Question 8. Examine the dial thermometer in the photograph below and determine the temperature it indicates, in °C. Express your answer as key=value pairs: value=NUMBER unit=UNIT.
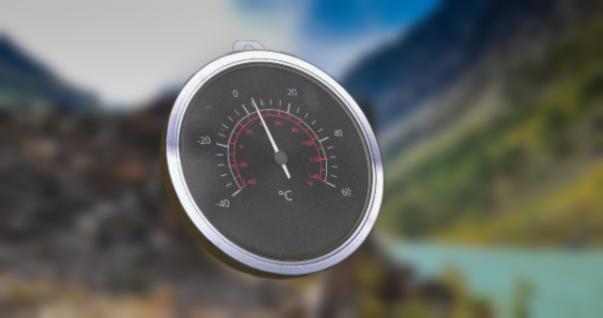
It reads value=4 unit=°C
